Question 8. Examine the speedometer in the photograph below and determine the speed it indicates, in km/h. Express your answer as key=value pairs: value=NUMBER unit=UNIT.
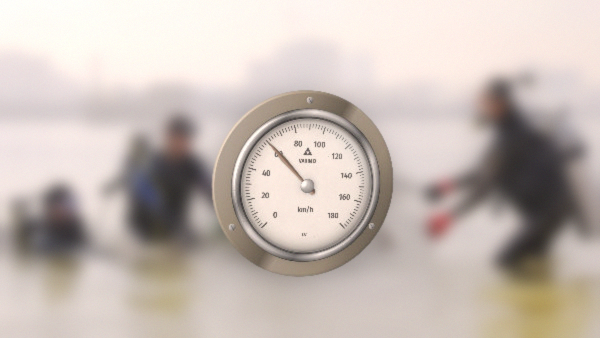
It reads value=60 unit=km/h
